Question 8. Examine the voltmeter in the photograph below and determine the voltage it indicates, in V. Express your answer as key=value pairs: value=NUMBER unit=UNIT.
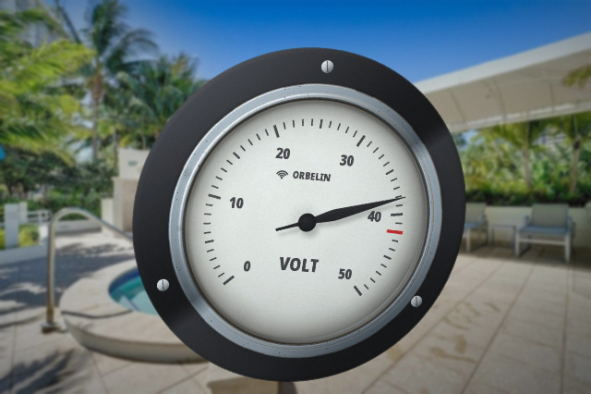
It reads value=38 unit=V
